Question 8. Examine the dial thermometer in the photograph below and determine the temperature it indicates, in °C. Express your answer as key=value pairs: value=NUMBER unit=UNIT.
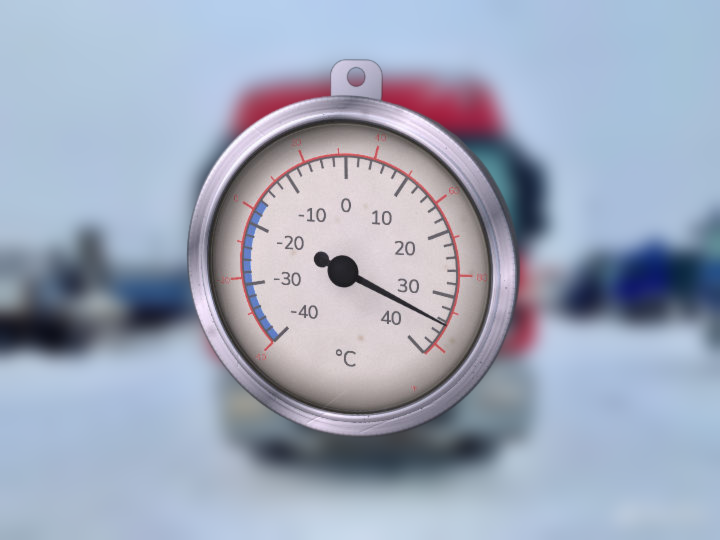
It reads value=34 unit=°C
